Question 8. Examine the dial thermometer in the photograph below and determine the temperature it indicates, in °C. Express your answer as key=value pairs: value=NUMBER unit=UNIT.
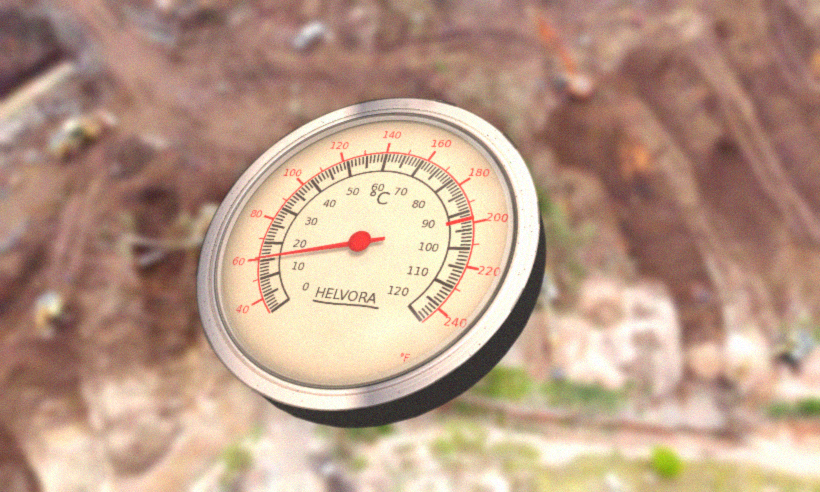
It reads value=15 unit=°C
